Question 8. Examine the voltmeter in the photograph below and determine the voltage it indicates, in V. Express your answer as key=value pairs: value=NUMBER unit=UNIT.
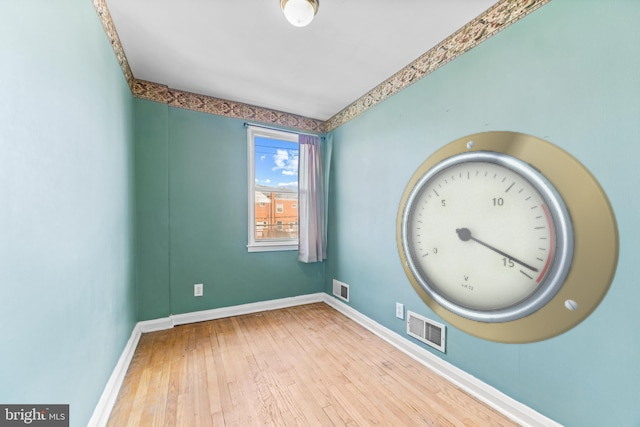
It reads value=14.5 unit=V
